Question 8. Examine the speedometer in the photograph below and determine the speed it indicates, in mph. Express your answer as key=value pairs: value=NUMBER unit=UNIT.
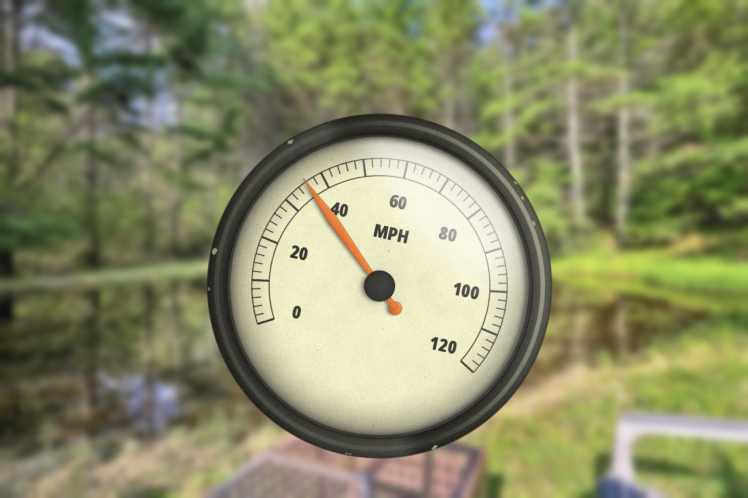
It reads value=36 unit=mph
